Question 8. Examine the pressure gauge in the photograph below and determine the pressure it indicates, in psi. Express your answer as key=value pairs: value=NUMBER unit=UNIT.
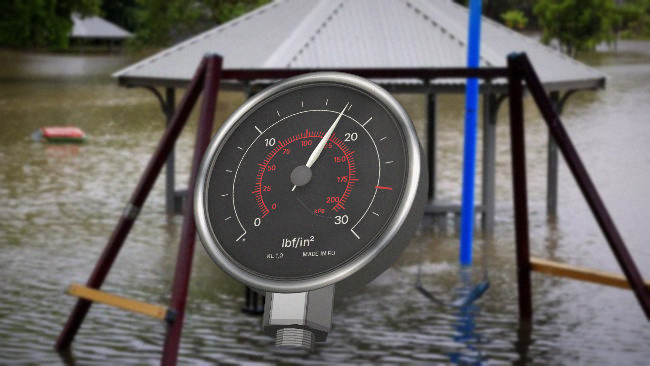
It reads value=18 unit=psi
